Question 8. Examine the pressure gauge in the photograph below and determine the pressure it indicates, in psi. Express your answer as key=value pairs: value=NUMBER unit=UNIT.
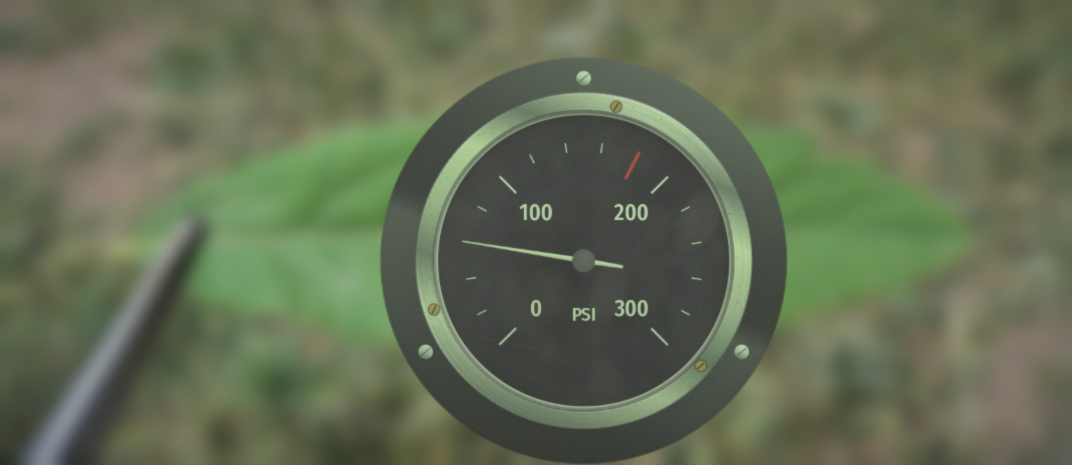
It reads value=60 unit=psi
